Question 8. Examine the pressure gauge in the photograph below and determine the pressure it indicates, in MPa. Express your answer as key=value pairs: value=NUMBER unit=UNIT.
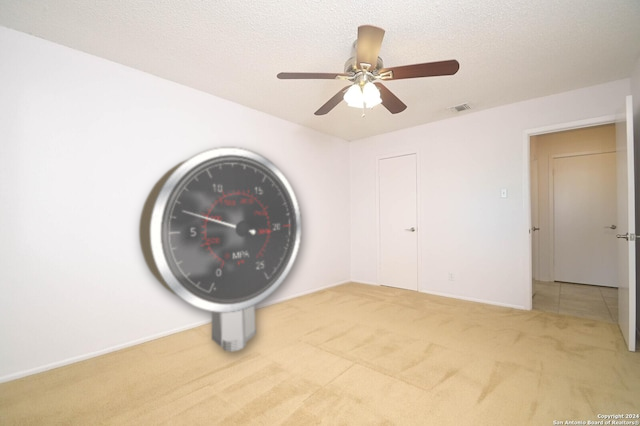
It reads value=6.5 unit=MPa
